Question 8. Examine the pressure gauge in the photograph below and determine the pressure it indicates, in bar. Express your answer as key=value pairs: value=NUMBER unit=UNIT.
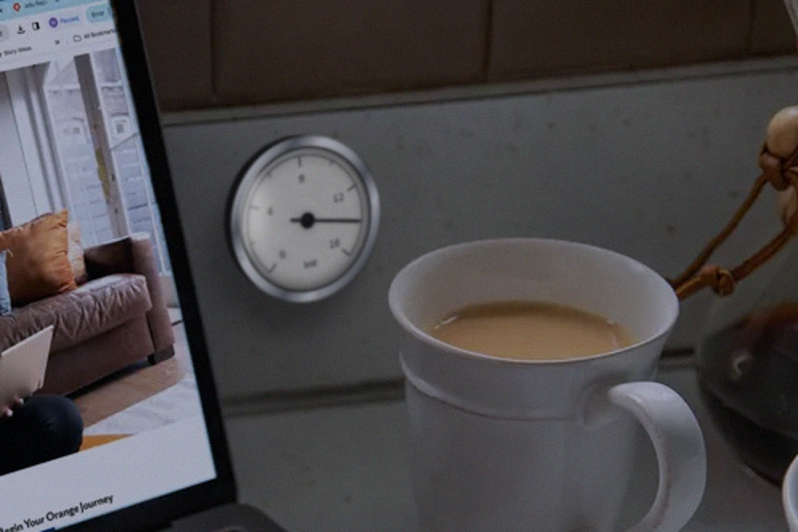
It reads value=14 unit=bar
